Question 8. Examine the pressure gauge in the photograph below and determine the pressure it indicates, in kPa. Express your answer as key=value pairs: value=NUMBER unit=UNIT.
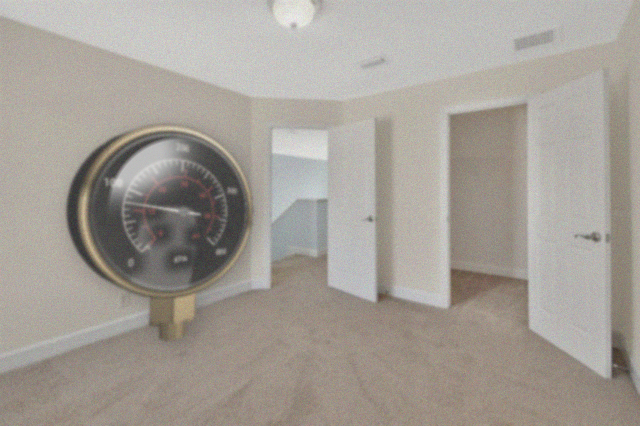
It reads value=80 unit=kPa
